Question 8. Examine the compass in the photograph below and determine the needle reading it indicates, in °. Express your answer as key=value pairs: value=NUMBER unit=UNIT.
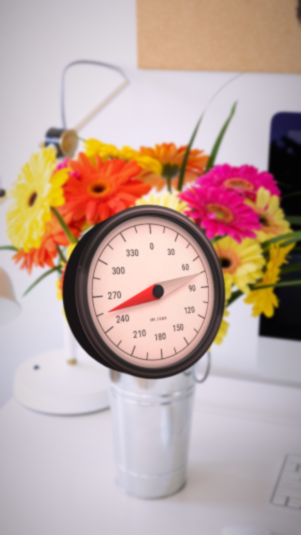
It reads value=255 unit=°
